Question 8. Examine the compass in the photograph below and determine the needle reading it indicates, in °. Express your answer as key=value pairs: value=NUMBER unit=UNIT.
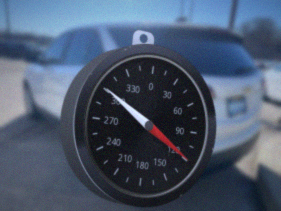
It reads value=120 unit=°
